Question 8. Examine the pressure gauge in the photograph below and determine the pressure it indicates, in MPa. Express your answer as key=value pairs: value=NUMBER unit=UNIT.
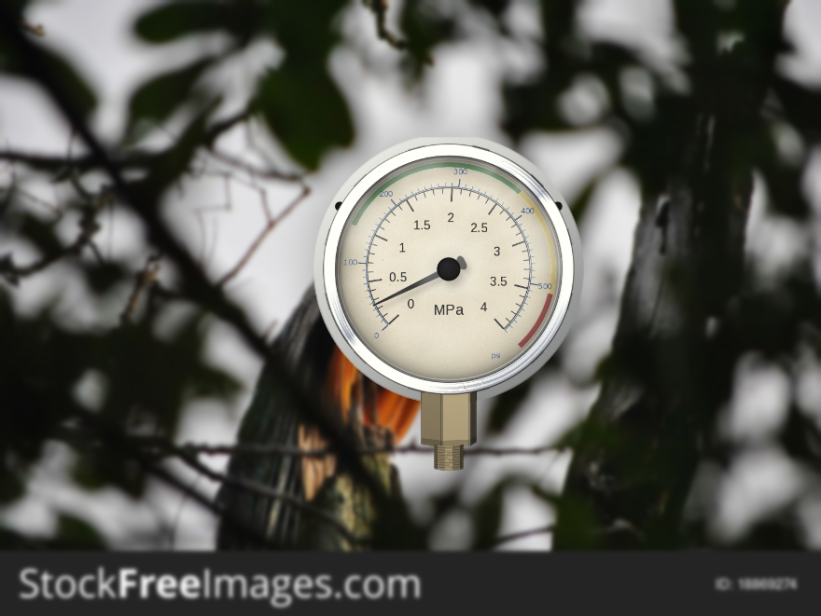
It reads value=0.25 unit=MPa
